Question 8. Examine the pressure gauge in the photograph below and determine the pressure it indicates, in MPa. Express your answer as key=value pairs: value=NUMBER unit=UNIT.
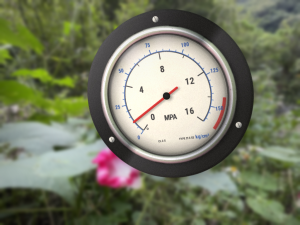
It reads value=1 unit=MPa
